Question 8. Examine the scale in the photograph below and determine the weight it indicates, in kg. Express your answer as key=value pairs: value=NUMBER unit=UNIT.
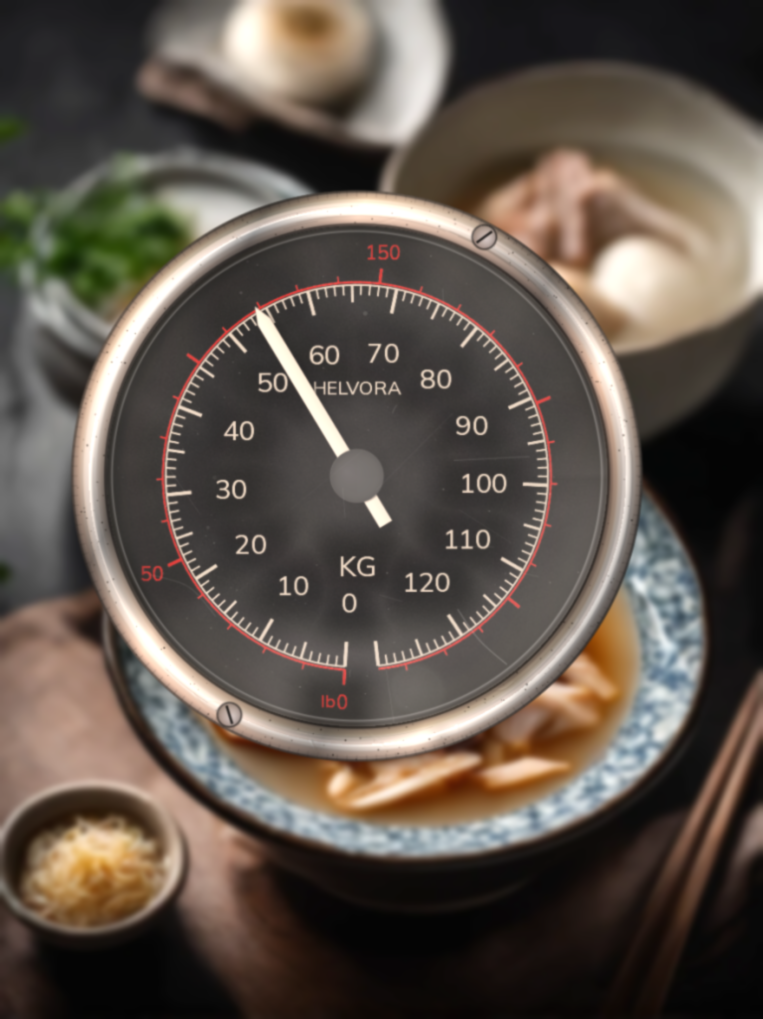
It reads value=54 unit=kg
